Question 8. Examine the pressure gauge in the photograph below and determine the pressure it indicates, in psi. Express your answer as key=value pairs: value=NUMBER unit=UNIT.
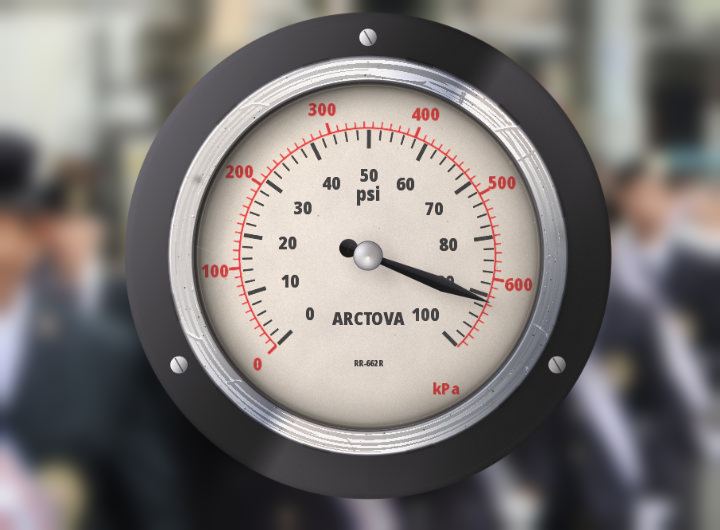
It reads value=91 unit=psi
